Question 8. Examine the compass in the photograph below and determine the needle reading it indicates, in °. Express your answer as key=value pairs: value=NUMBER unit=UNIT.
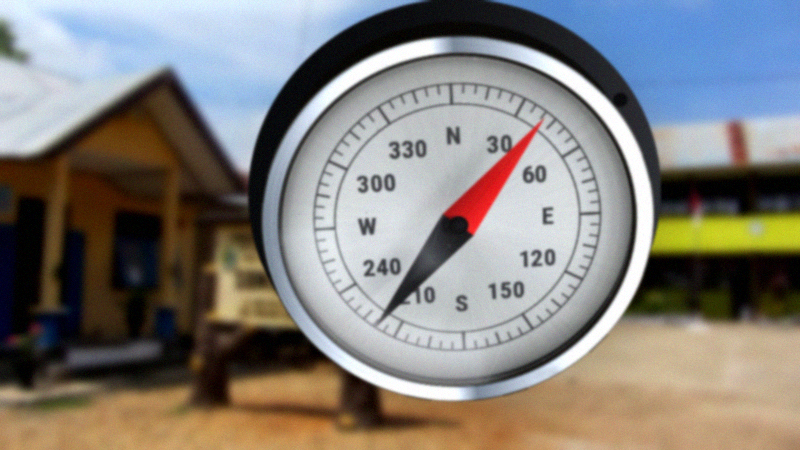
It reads value=40 unit=°
